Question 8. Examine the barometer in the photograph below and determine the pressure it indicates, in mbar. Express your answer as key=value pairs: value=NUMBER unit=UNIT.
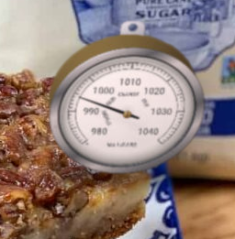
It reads value=995 unit=mbar
